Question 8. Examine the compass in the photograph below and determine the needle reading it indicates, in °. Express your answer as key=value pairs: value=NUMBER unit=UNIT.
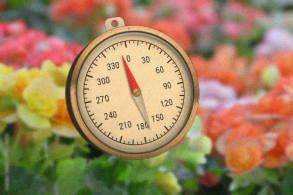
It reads value=350 unit=°
